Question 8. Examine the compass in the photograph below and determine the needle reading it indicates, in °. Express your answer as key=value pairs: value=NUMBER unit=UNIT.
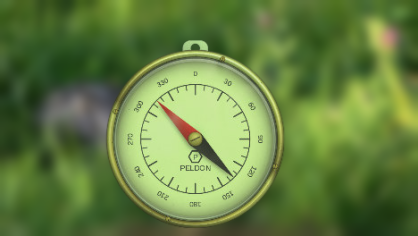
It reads value=315 unit=°
